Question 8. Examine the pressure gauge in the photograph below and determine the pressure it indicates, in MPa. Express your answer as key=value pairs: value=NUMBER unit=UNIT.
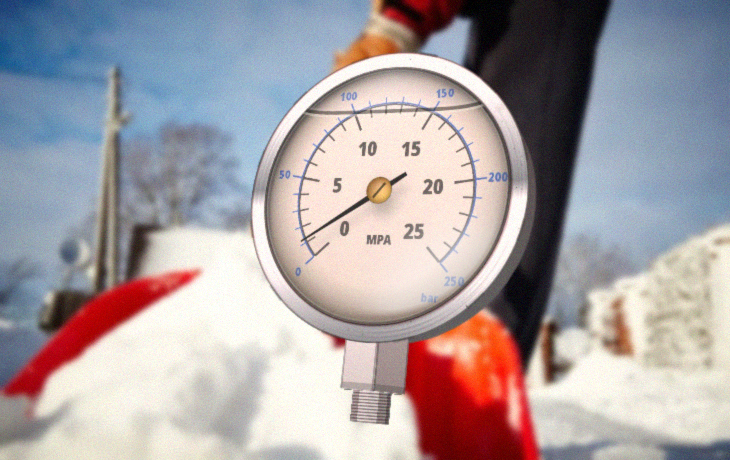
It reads value=1 unit=MPa
